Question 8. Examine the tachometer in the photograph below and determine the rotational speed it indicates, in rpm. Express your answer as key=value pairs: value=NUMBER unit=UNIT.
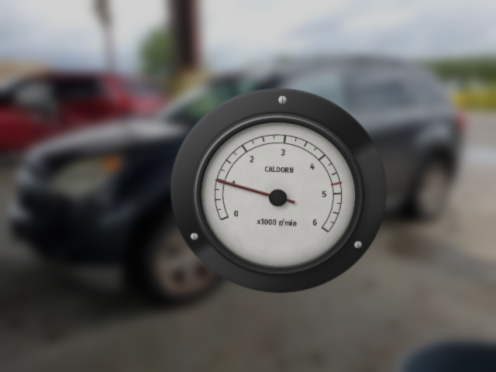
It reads value=1000 unit=rpm
